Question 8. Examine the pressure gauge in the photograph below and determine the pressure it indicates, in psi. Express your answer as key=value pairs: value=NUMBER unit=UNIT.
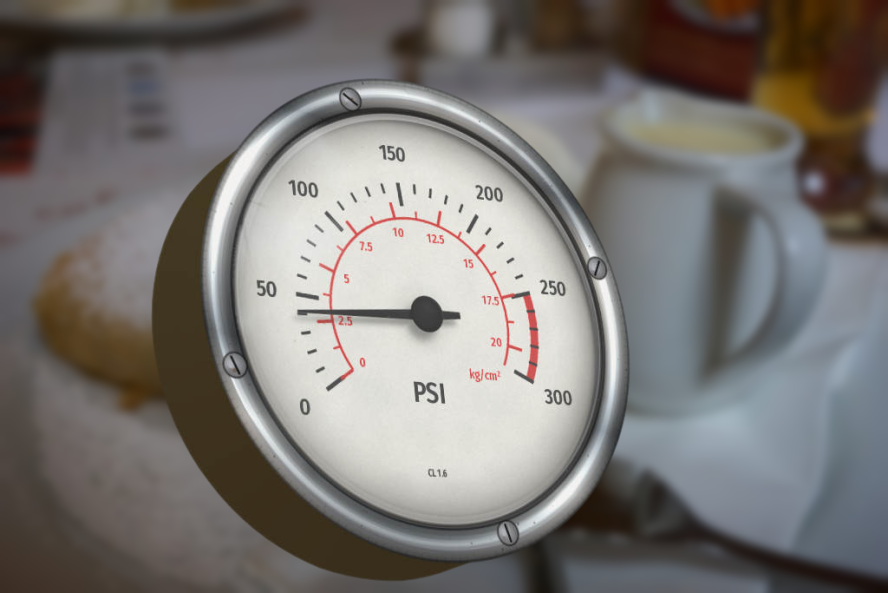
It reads value=40 unit=psi
